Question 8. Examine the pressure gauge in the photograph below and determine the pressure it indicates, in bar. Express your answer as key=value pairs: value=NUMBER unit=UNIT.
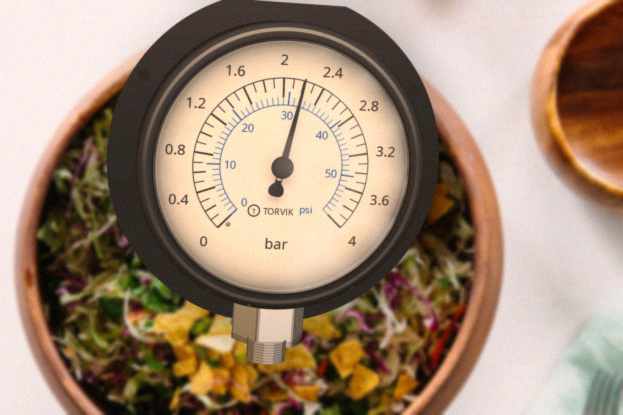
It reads value=2.2 unit=bar
